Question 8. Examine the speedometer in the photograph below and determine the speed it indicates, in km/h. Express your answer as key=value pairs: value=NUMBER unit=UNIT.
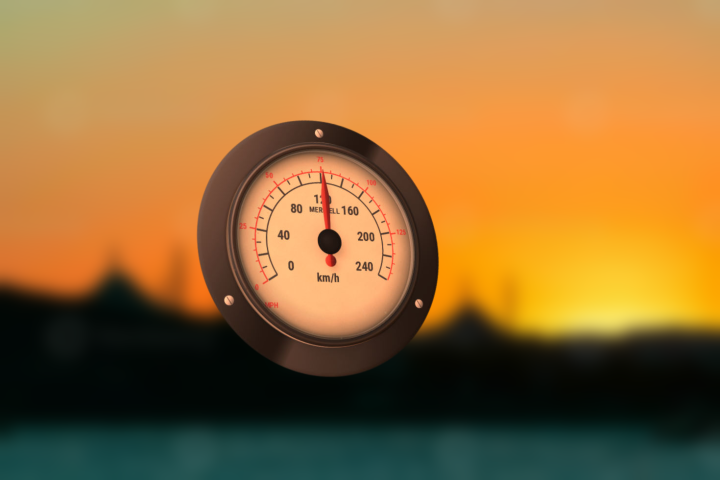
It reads value=120 unit=km/h
